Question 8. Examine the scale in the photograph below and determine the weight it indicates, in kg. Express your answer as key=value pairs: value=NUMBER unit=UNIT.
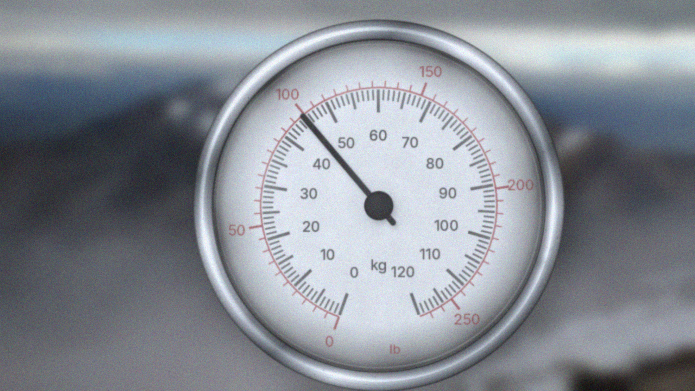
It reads value=45 unit=kg
